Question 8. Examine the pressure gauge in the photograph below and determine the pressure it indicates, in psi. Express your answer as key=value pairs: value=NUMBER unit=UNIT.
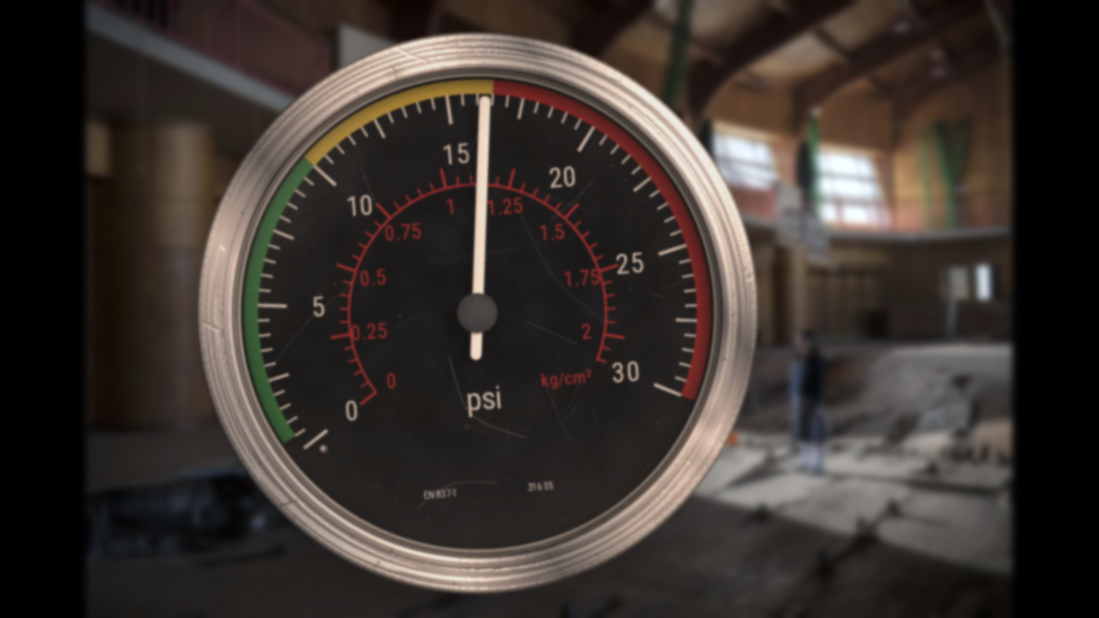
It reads value=16.25 unit=psi
